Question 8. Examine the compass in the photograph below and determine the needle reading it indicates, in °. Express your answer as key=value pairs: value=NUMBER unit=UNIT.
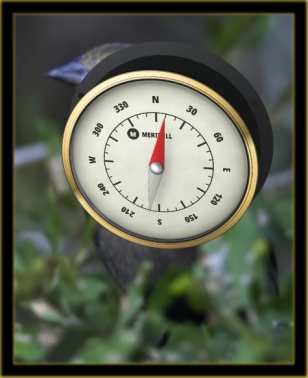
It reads value=10 unit=°
